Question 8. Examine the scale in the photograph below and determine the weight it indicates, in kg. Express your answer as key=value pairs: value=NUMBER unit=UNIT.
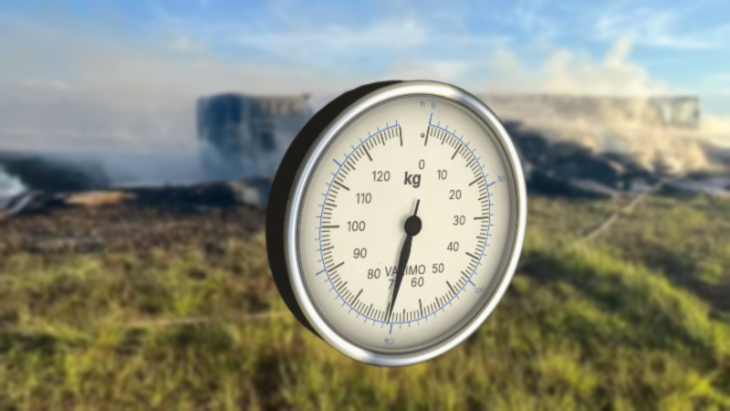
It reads value=70 unit=kg
